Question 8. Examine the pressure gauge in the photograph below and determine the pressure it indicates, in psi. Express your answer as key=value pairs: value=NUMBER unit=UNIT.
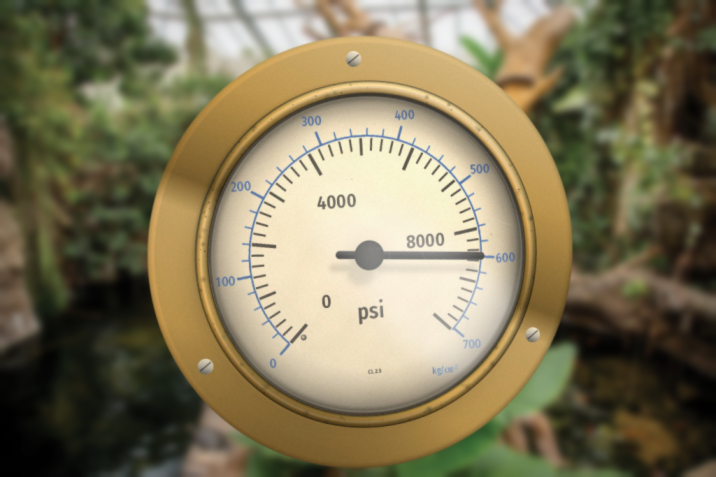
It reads value=8500 unit=psi
